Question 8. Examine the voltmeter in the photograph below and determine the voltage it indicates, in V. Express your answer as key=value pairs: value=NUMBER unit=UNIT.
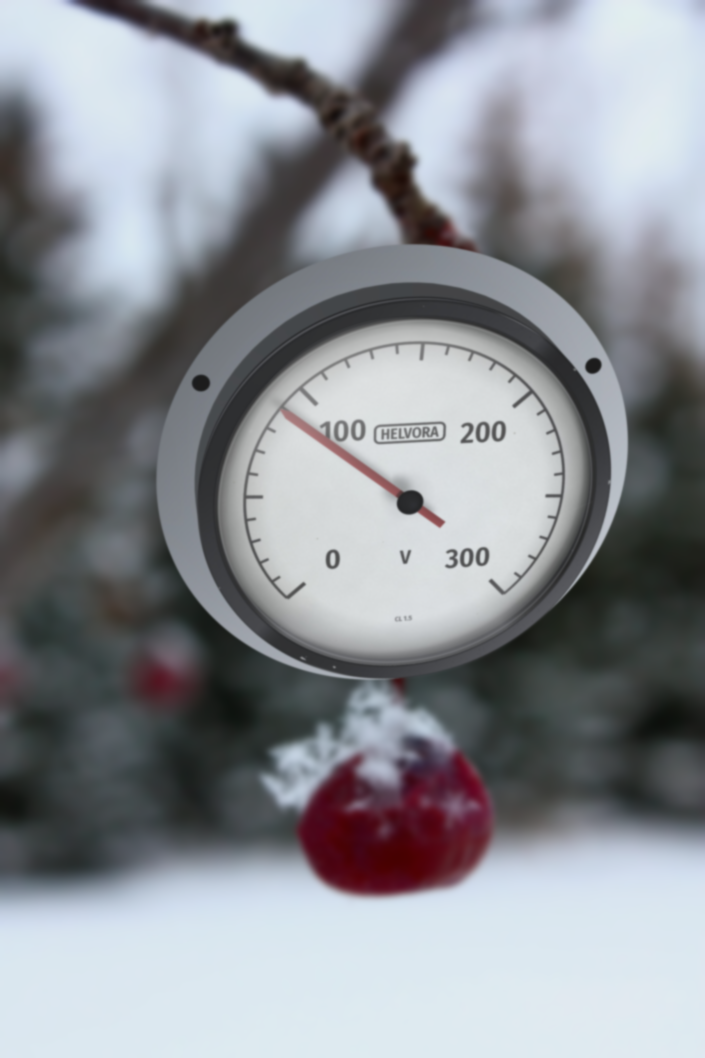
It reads value=90 unit=V
